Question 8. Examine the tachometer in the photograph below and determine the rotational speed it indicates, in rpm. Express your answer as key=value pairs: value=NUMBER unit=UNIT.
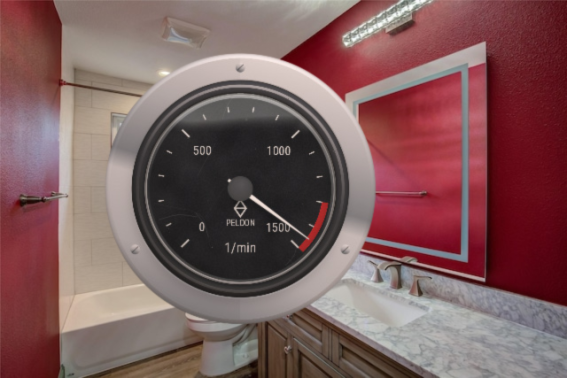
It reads value=1450 unit=rpm
